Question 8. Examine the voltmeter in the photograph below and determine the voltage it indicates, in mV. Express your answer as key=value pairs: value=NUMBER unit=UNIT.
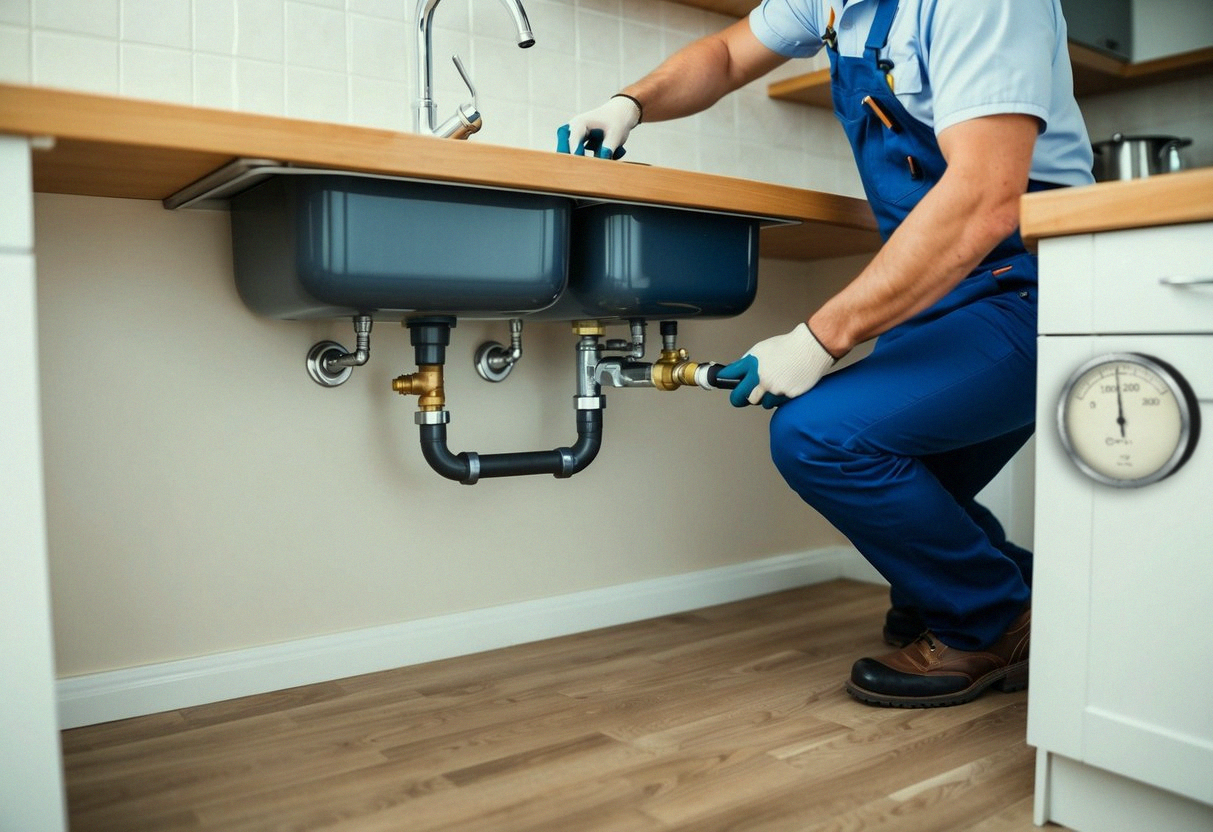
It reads value=150 unit=mV
